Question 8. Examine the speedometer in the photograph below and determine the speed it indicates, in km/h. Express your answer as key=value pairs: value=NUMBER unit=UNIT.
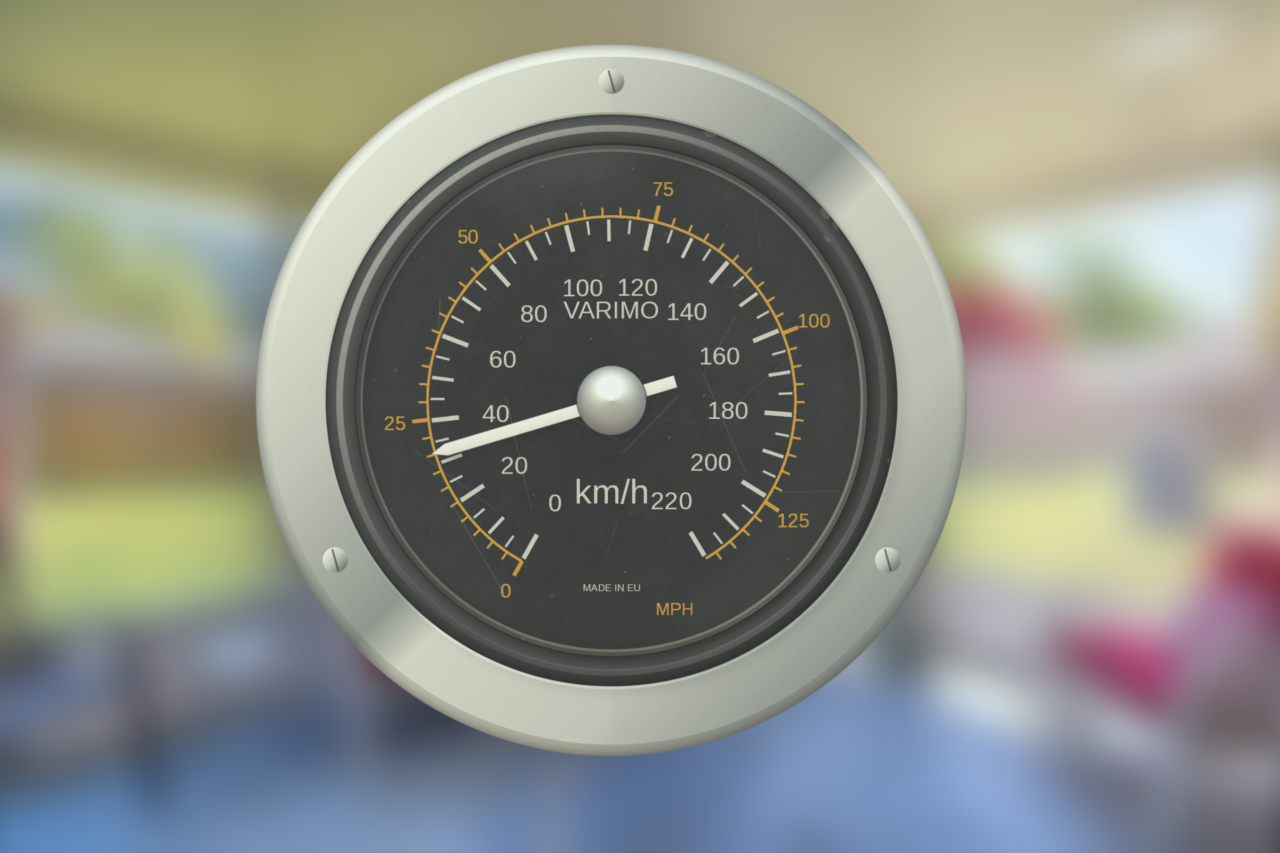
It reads value=32.5 unit=km/h
